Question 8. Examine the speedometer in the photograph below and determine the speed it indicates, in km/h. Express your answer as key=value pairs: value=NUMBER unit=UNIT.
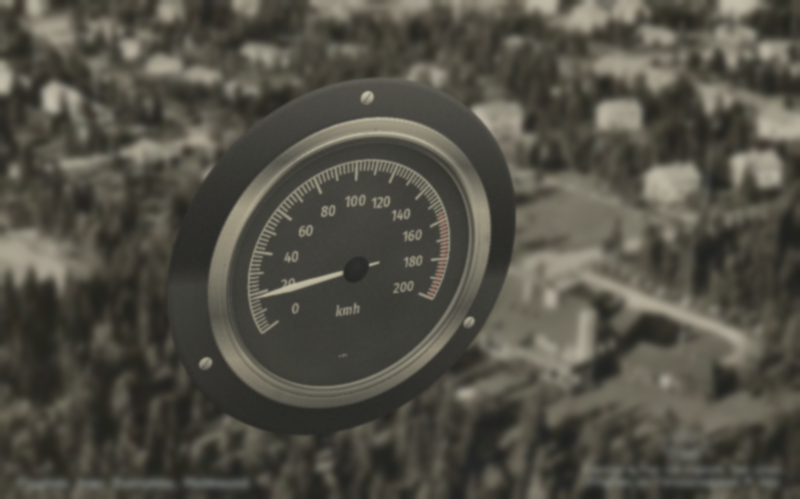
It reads value=20 unit=km/h
